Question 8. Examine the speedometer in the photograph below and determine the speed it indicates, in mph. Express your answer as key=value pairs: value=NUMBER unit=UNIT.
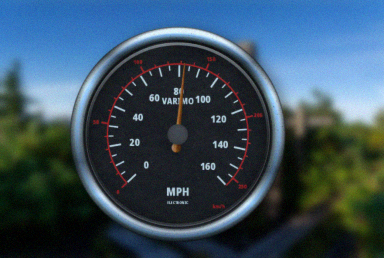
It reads value=82.5 unit=mph
